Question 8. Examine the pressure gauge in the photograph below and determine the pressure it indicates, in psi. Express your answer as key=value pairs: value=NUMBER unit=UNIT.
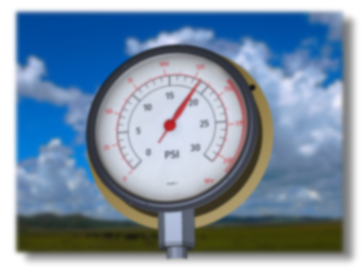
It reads value=19 unit=psi
